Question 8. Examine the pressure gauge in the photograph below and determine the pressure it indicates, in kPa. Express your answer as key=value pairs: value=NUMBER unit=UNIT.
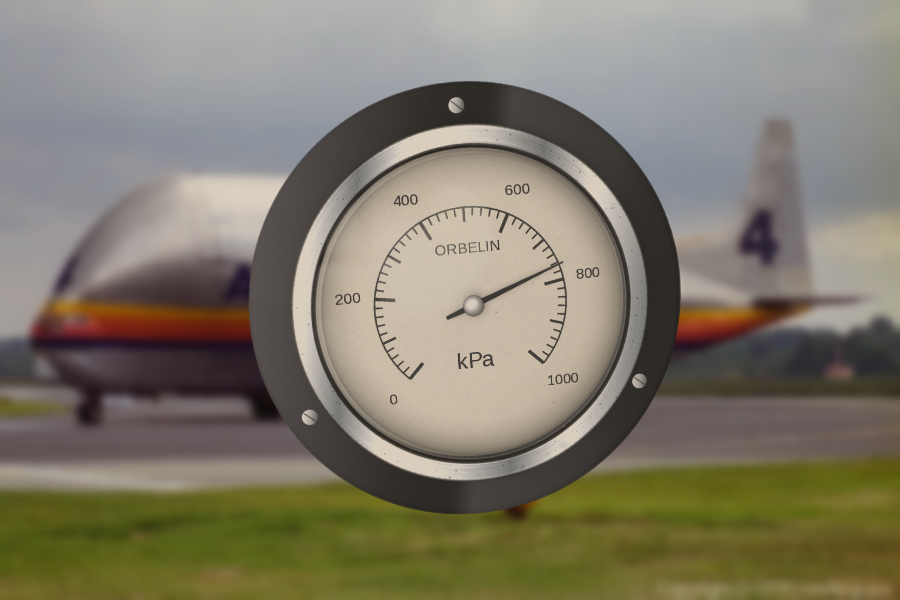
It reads value=760 unit=kPa
